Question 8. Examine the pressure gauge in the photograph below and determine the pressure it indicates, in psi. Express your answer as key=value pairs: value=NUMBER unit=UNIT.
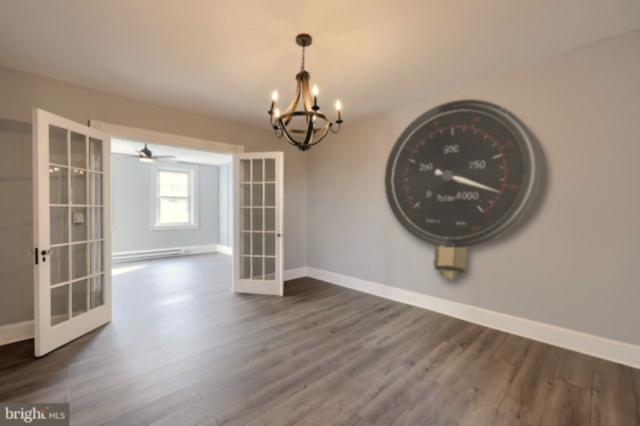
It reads value=900 unit=psi
